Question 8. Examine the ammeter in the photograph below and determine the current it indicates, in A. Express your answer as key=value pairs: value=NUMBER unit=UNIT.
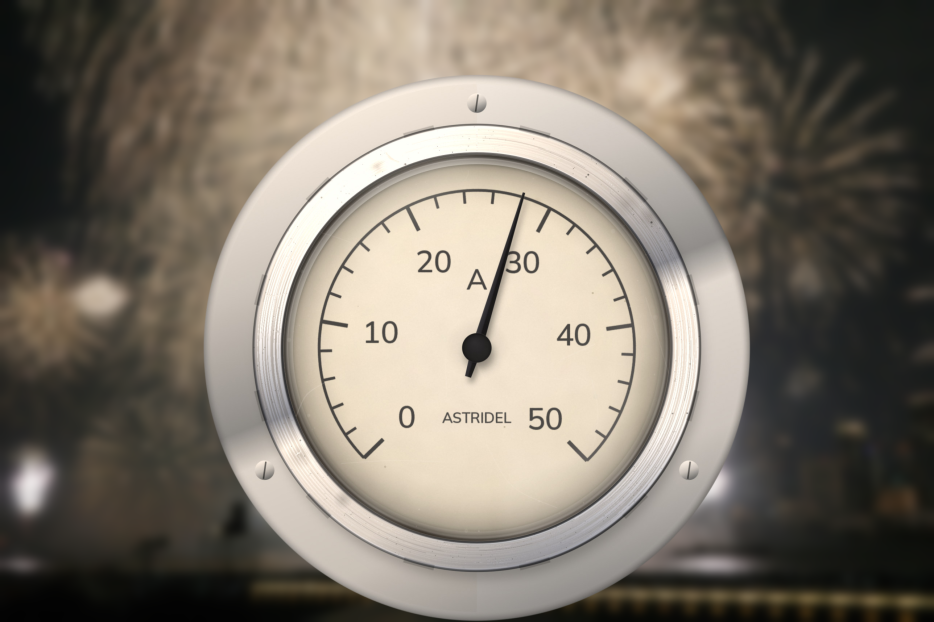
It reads value=28 unit=A
